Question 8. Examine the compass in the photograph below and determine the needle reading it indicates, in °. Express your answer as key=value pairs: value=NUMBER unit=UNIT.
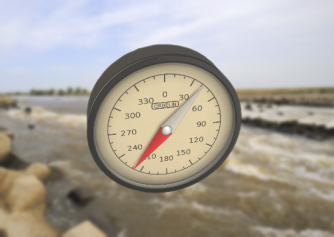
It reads value=220 unit=°
